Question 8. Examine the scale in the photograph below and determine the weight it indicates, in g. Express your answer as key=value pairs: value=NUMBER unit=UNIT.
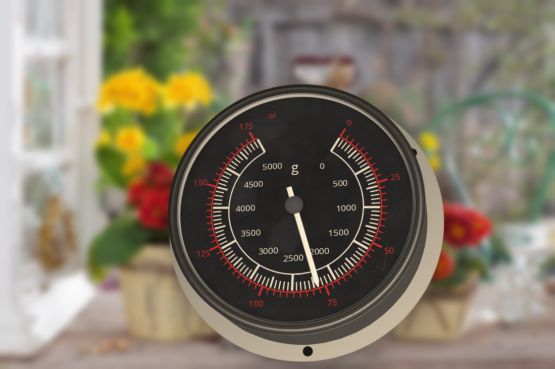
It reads value=2200 unit=g
